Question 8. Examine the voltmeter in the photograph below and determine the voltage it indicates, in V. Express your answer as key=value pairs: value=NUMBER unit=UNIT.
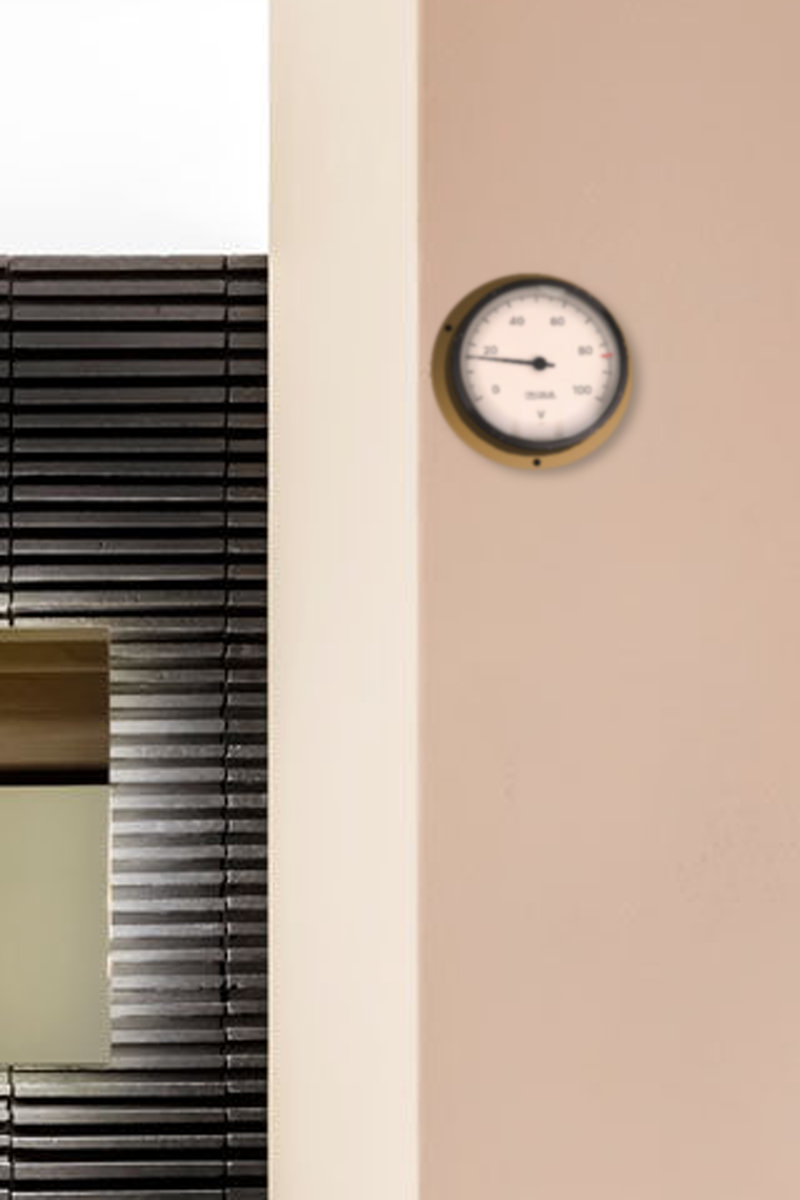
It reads value=15 unit=V
